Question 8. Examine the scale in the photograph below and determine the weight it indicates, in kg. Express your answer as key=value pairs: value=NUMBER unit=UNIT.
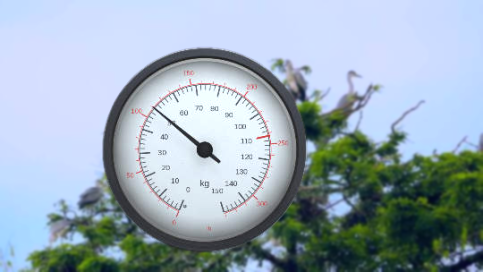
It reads value=50 unit=kg
